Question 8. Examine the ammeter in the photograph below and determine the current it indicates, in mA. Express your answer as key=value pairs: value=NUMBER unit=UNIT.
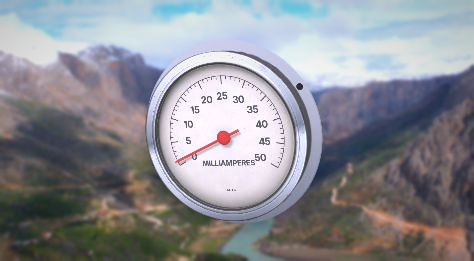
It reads value=1 unit=mA
